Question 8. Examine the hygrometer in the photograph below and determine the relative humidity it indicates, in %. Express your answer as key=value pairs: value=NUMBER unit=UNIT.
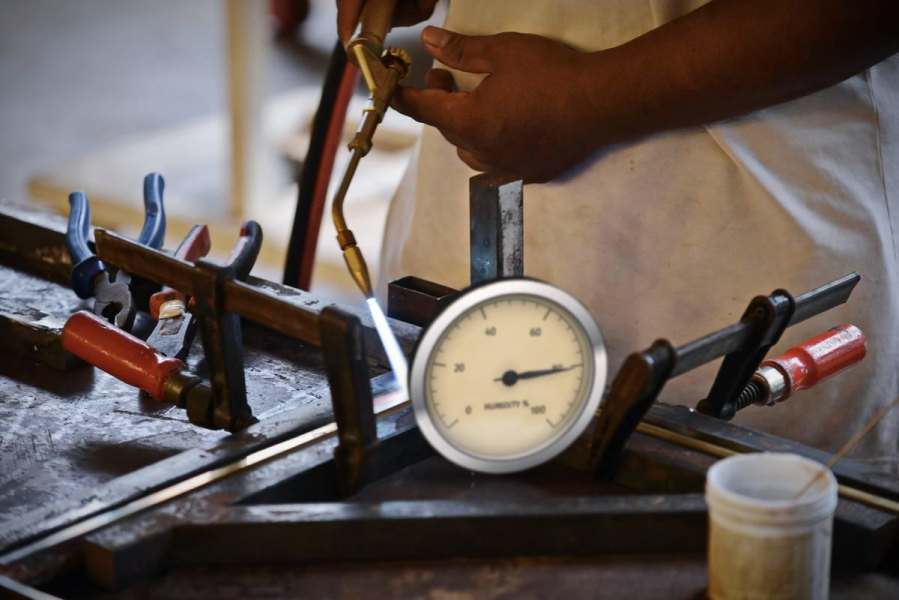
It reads value=80 unit=%
